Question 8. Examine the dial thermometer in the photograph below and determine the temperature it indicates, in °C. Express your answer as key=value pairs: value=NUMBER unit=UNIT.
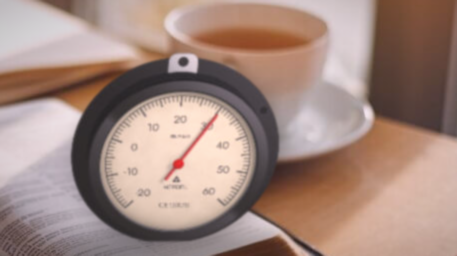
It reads value=30 unit=°C
